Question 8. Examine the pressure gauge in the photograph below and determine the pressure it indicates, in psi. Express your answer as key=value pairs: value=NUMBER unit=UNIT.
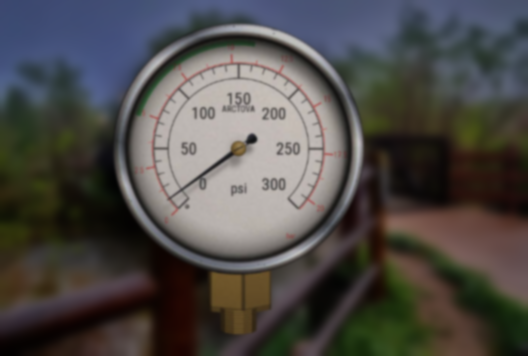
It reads value=10 unit=psi
